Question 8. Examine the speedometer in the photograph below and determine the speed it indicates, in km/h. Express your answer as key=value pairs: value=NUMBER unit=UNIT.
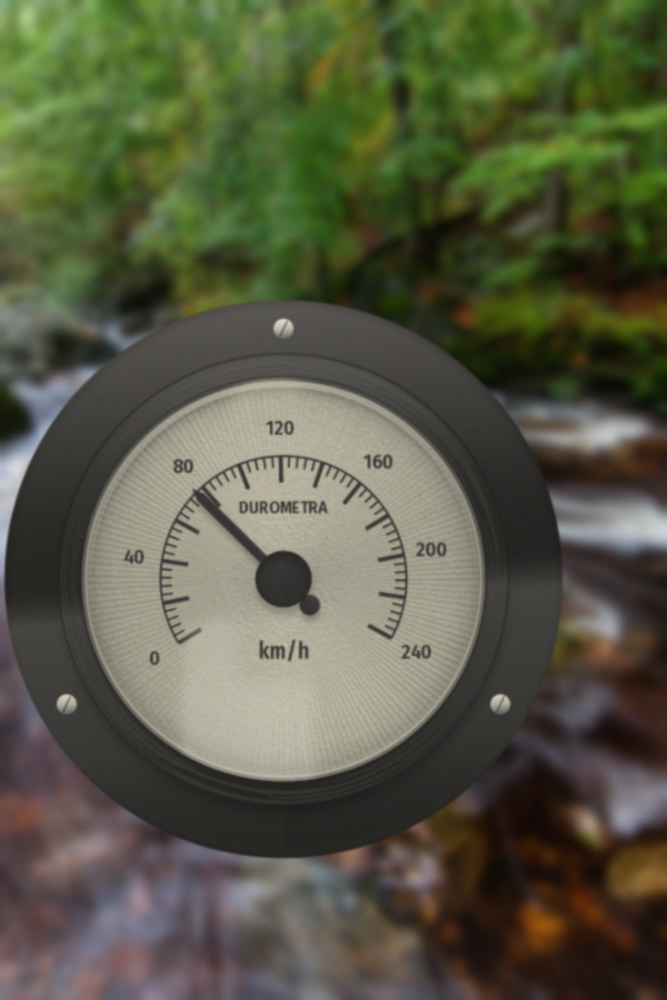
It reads value=76 unit=km/h
